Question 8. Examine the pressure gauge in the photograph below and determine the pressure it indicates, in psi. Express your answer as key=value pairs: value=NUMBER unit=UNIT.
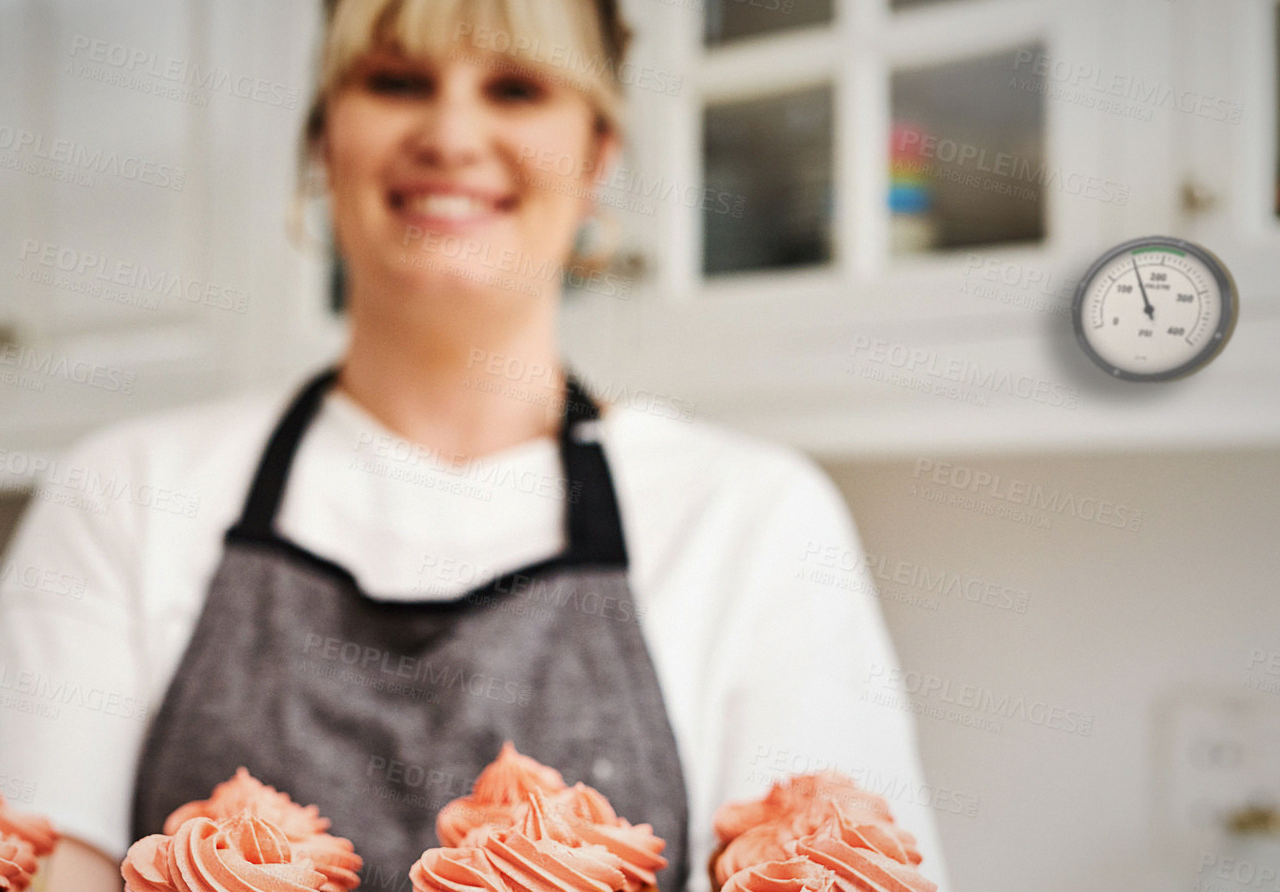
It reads value=150 unit=psi
